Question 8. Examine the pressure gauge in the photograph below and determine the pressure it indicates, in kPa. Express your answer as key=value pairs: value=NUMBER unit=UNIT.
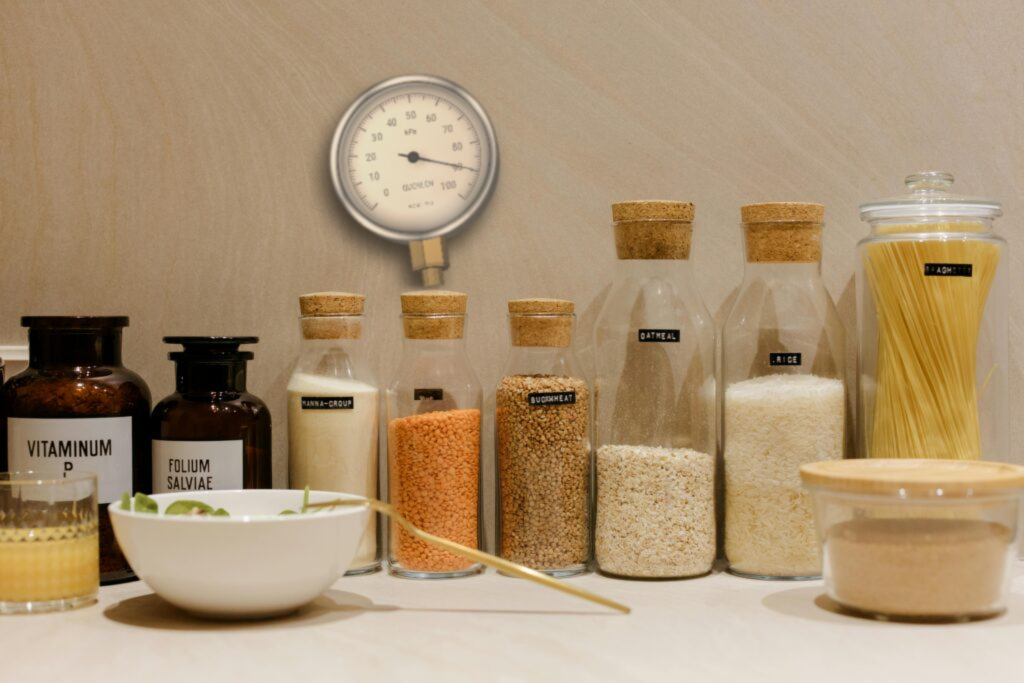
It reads value=90 unit=kPa
